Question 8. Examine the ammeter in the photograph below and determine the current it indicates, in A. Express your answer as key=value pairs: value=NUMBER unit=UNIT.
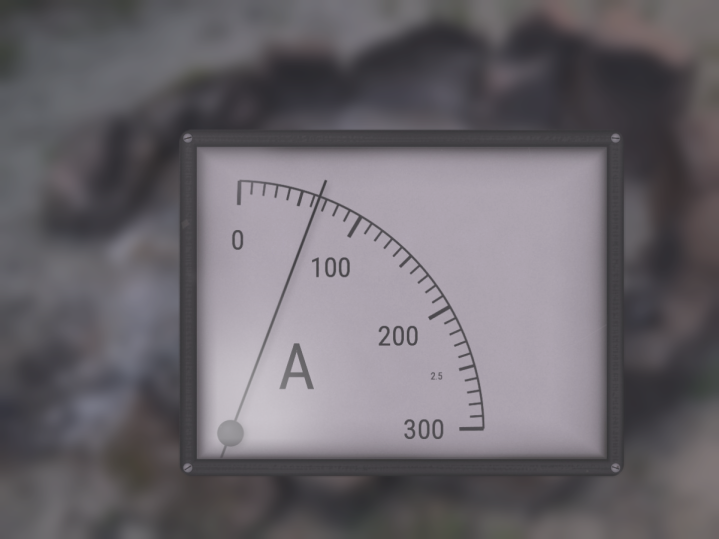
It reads value=65 unit=A
